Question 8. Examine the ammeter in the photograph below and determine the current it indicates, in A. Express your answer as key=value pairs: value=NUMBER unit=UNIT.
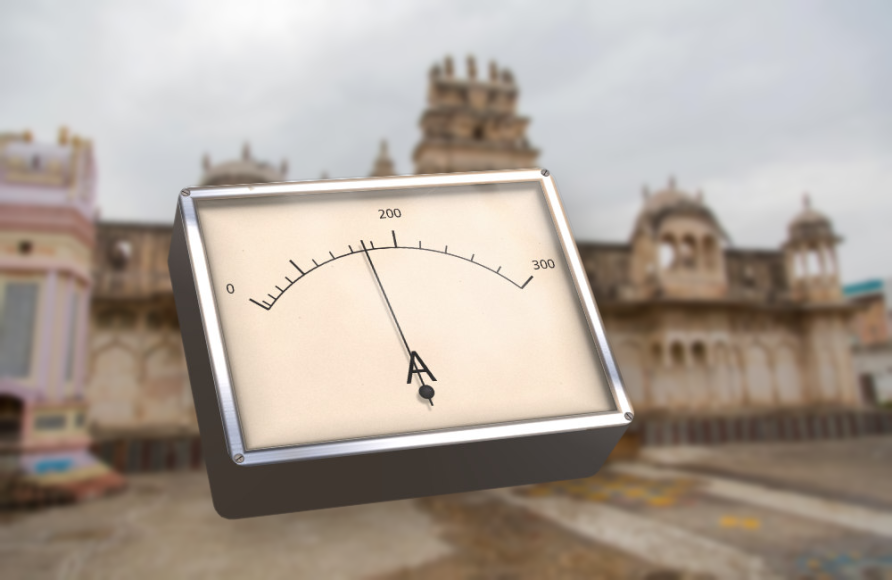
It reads value=170 unit=A
